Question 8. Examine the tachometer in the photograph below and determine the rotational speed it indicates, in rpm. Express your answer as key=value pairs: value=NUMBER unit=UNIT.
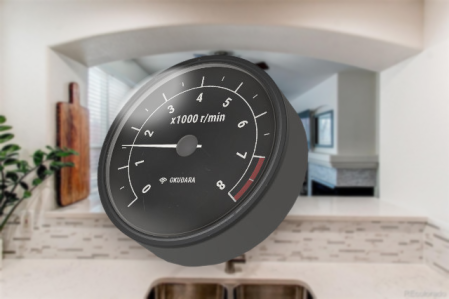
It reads value=1500 unit=rpm
